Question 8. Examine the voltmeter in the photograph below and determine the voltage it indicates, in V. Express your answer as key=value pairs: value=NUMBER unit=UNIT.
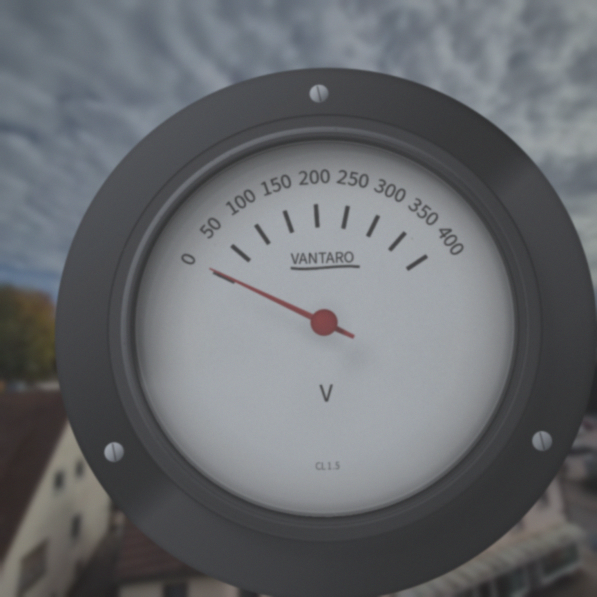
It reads value=0 unit=V
